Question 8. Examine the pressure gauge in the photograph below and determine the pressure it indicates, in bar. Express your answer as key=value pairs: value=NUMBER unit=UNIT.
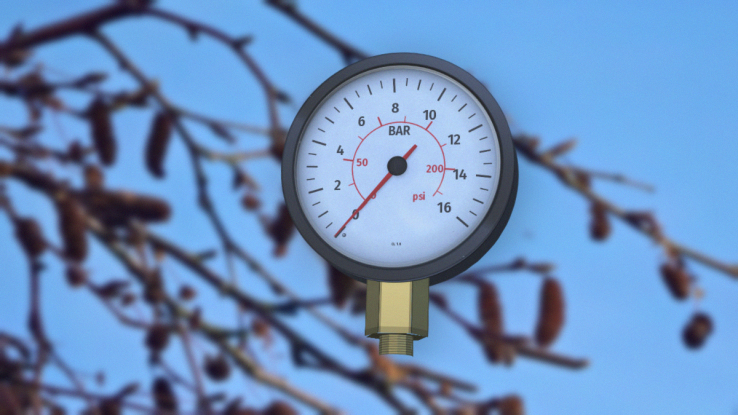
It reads value=0 unit=bar
